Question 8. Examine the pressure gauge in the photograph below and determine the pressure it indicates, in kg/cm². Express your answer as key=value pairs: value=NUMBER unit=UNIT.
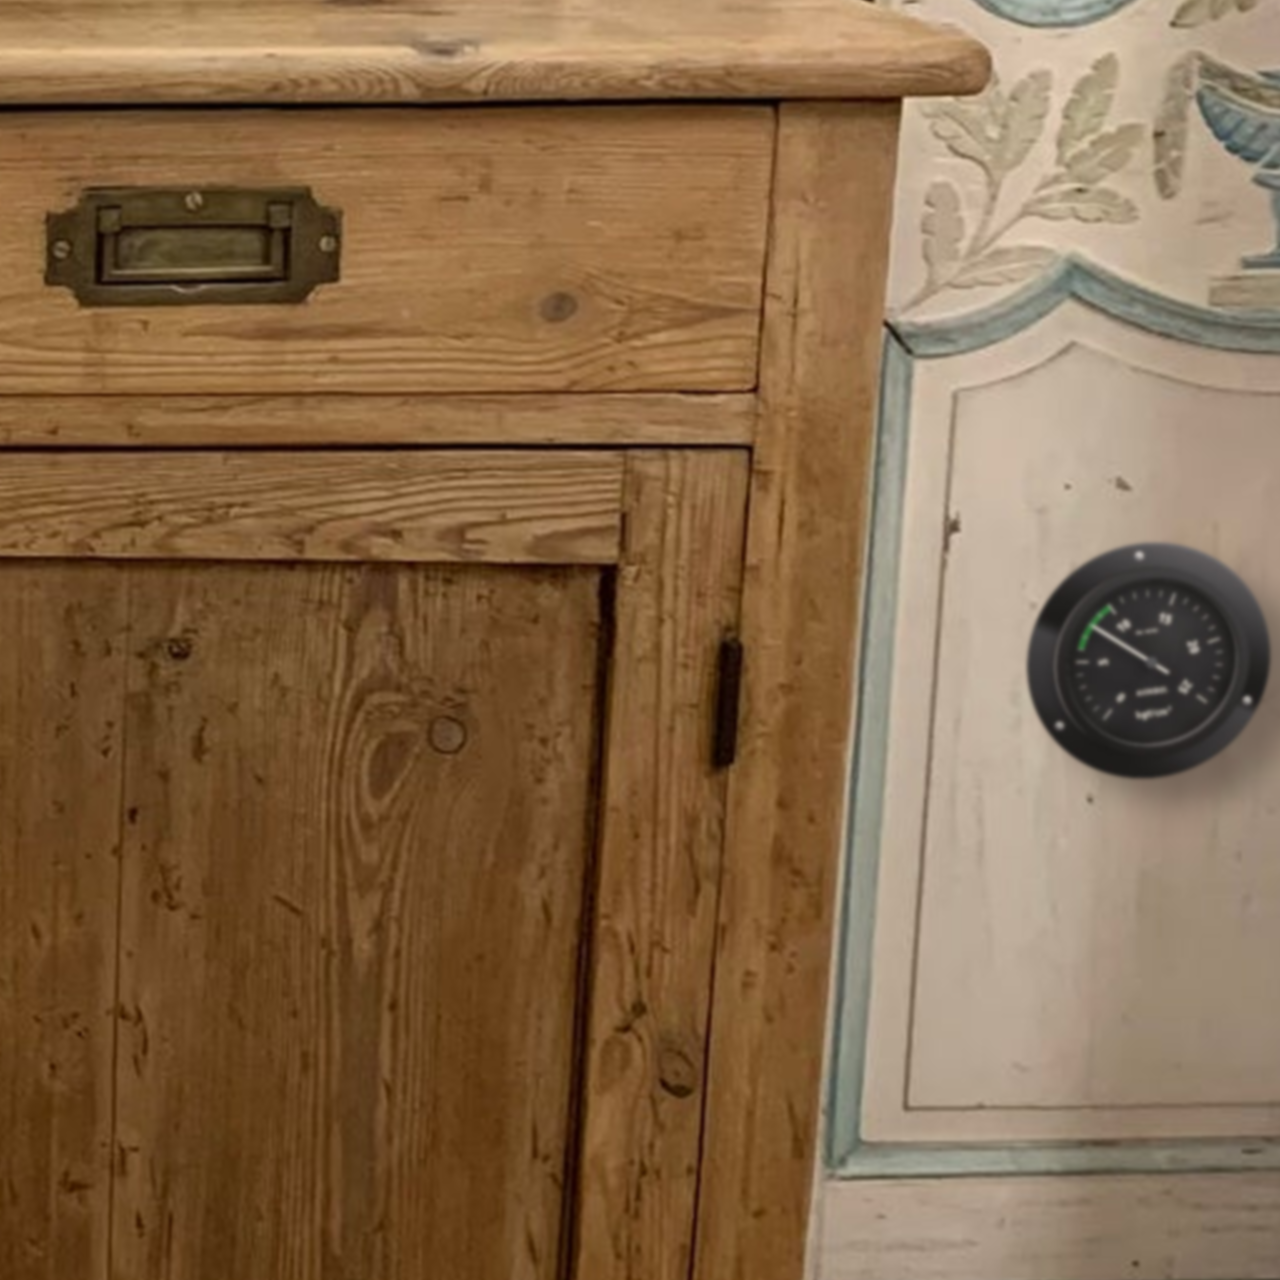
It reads value=8 unit=kg/cm²
